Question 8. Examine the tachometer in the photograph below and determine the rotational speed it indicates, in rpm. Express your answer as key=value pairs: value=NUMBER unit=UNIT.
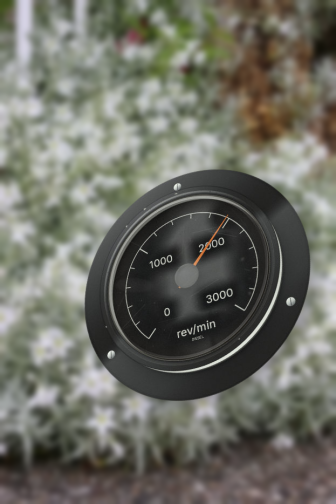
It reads value=2000 unit=rpm
